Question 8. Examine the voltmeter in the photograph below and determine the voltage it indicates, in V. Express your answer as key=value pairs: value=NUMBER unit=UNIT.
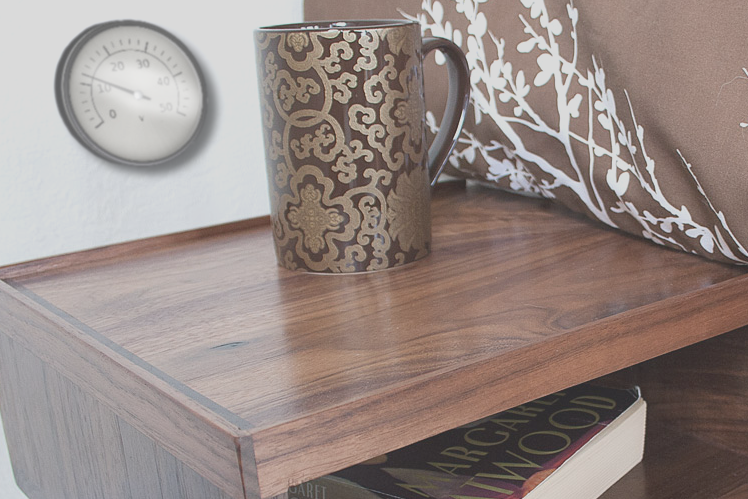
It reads value=12 unit=V
